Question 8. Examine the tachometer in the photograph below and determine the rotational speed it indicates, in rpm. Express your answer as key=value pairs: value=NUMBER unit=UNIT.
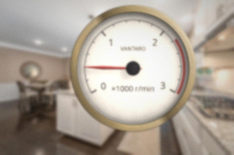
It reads value=400 unit=rpm
